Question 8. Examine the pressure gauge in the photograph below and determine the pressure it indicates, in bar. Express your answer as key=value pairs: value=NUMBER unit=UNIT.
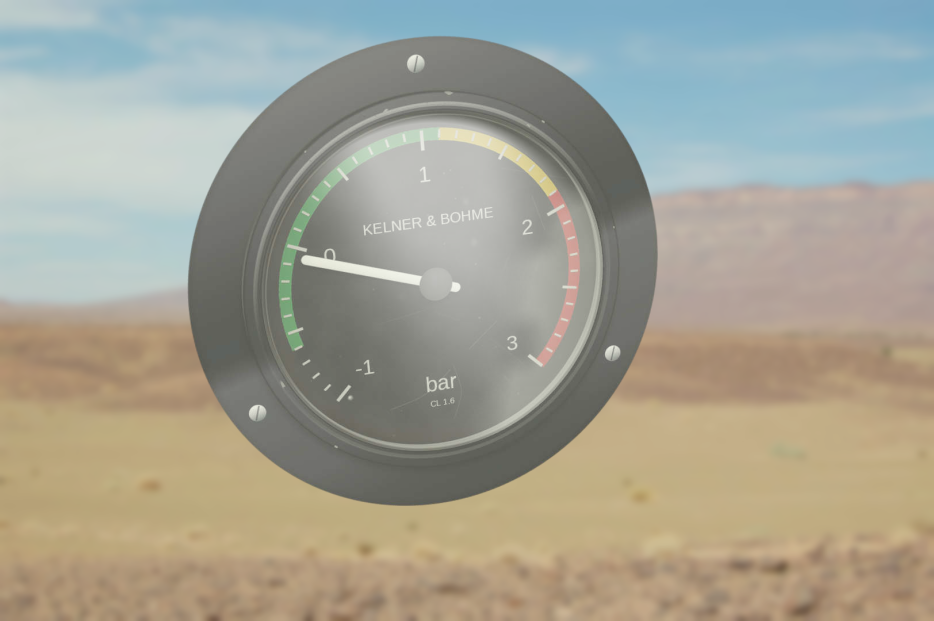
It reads value=-0.05 unit=bar
